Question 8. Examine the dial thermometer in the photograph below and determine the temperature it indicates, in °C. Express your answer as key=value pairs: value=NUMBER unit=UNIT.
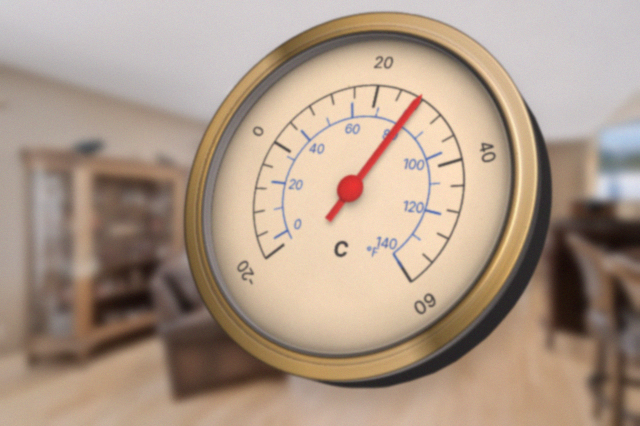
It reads value=28 unit=°C
